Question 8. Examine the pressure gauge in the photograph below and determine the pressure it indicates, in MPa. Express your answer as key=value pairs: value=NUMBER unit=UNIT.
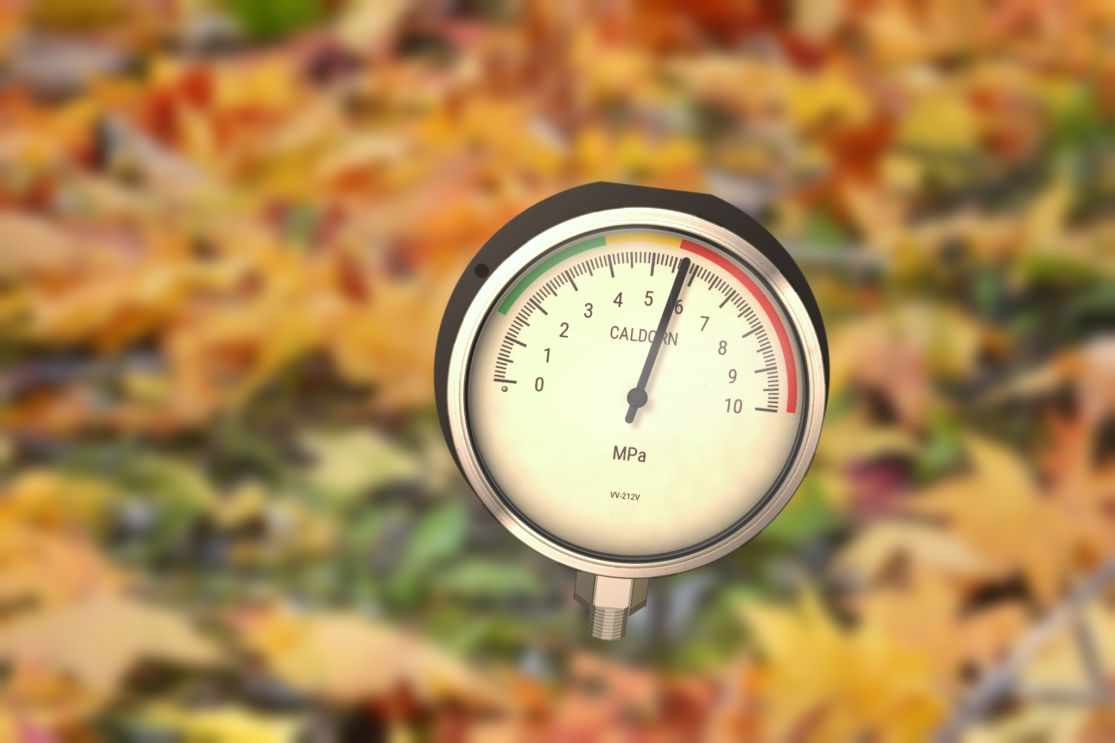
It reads value=5.7 unit=MPa
